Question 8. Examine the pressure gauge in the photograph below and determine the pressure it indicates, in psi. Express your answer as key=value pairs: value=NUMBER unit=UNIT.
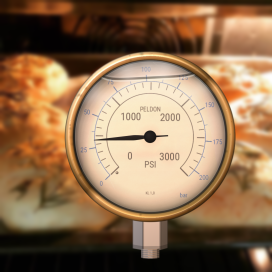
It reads value=450 unit=psi
